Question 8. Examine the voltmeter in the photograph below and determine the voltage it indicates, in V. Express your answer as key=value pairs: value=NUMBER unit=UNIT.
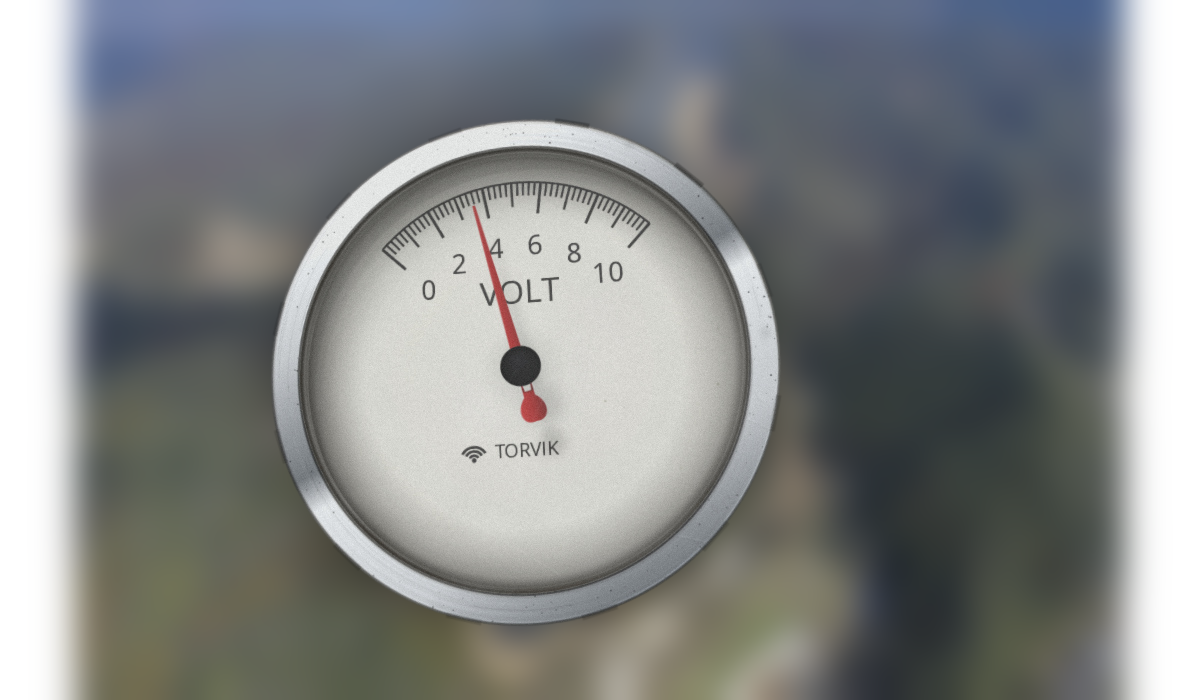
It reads value=3.6 unit=V
